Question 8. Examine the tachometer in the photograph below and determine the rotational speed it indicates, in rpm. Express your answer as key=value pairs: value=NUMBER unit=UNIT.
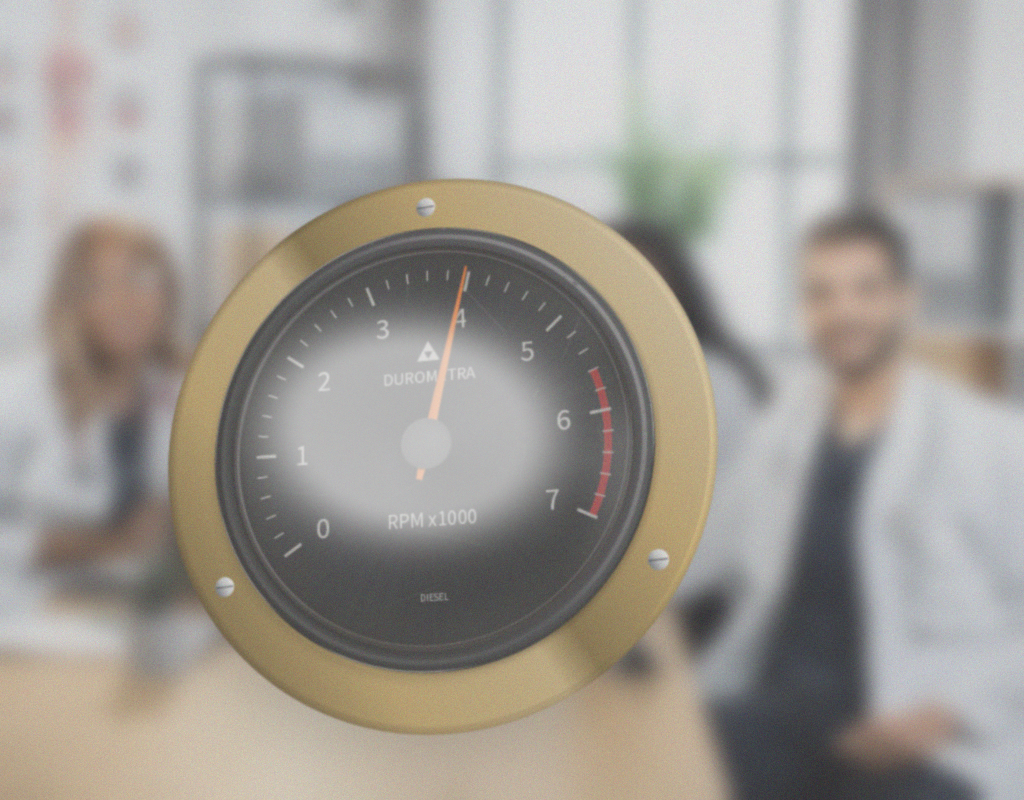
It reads value=4000 unit=rpm
